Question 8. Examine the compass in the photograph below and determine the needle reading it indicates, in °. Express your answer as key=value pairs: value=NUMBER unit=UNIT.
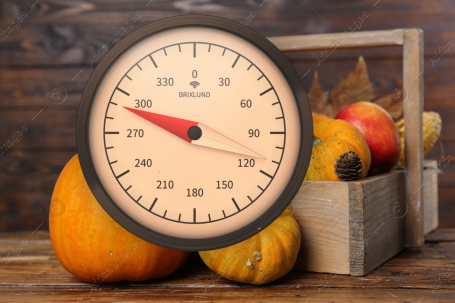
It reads value=290 unit=°
